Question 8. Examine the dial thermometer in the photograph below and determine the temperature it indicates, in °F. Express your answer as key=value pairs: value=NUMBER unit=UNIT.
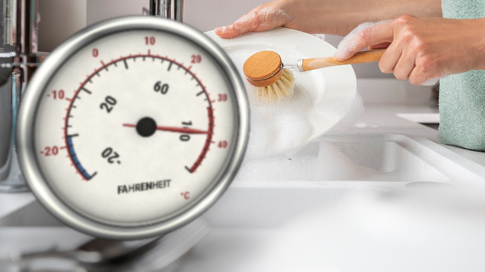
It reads value=100 unit=°F
